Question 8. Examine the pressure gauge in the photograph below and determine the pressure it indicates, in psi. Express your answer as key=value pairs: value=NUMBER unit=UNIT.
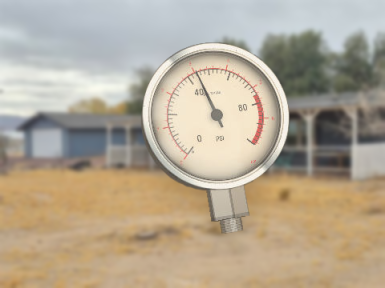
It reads value=44 unit=psi
